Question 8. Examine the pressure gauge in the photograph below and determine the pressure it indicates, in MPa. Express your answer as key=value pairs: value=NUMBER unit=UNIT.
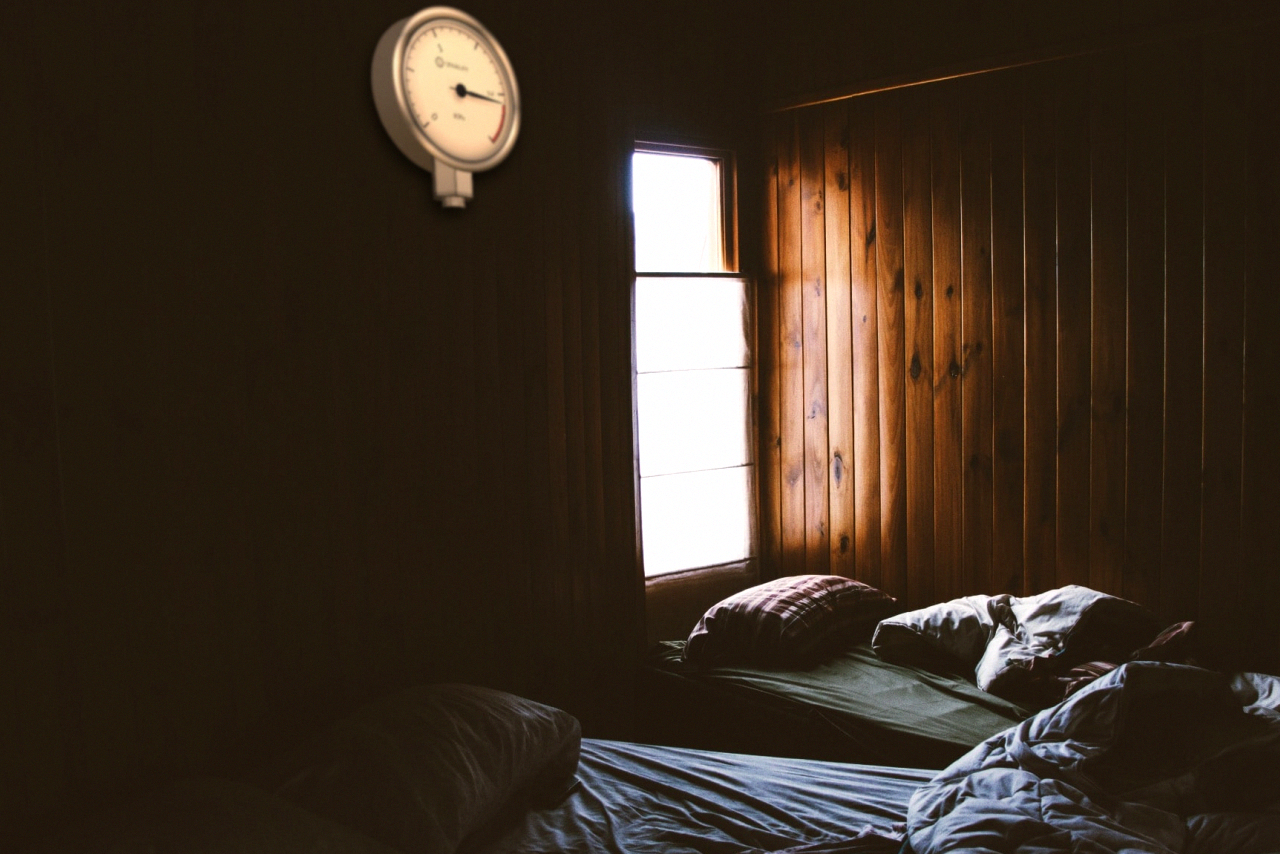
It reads value=2.1 unit=MPa
